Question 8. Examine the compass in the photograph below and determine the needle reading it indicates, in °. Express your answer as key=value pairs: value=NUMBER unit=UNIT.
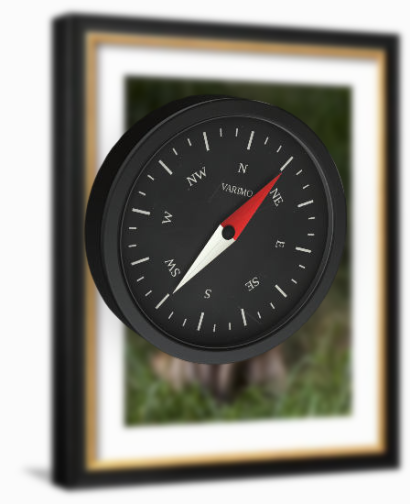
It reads value=30 unit=°
